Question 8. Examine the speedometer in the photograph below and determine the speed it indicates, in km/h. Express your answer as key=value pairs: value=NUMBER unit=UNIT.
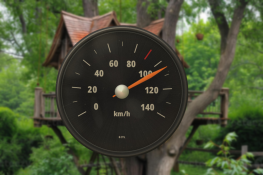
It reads value=105 unit=km/h
